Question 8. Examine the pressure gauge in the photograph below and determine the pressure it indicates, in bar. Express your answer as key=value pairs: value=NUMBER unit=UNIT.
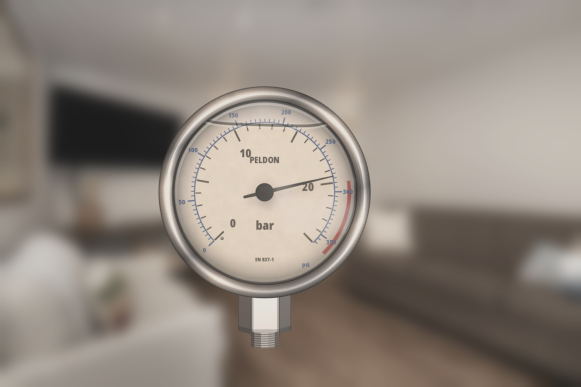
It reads value=19.5 unit=bar
